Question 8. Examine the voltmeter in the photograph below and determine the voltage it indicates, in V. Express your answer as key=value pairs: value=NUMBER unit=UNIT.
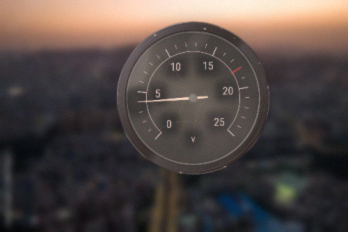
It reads value=4 unit=V
